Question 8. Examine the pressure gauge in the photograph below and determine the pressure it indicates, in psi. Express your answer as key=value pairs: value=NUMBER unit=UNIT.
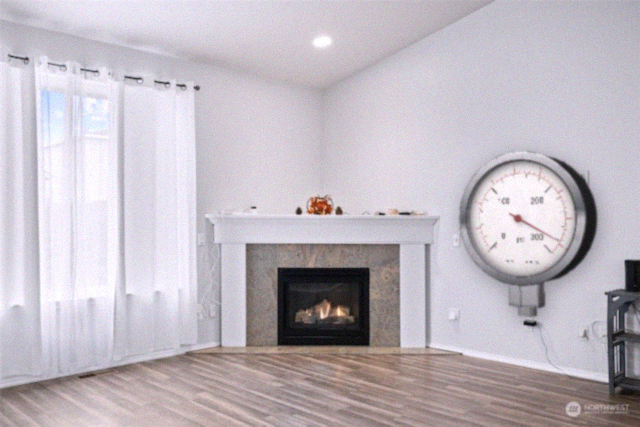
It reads value=280 unit=psi
